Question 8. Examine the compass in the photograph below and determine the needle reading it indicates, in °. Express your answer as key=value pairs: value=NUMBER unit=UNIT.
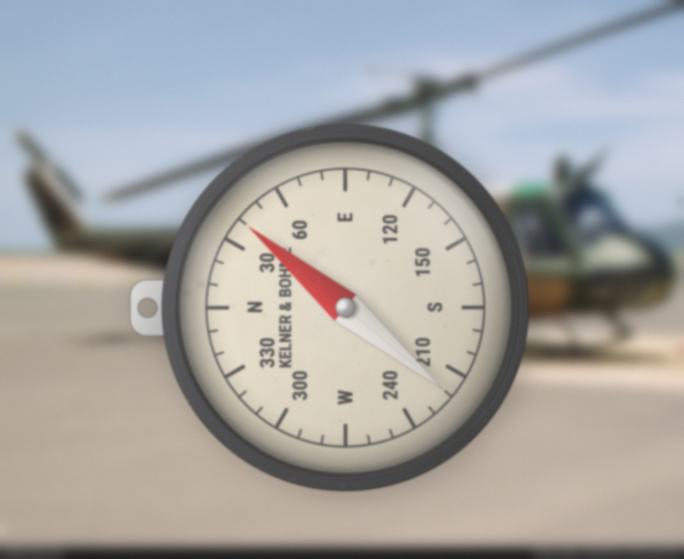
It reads value=40 unit=°
